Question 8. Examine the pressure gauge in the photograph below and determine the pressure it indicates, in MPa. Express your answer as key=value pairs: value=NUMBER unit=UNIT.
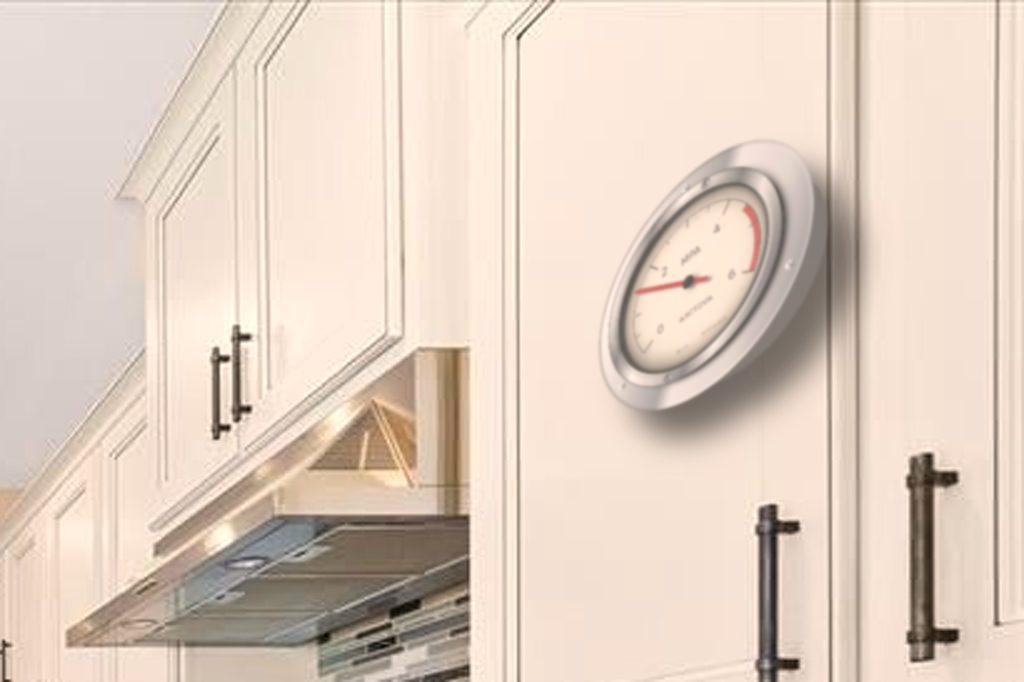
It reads value=1.5 unit=MPa
